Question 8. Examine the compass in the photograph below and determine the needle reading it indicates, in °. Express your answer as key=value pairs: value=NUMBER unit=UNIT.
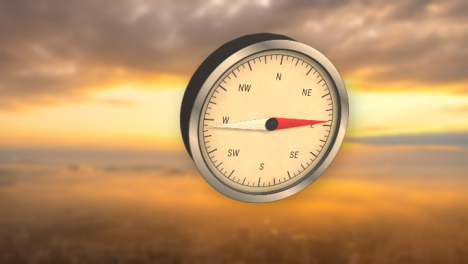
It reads value=85 unit=°
